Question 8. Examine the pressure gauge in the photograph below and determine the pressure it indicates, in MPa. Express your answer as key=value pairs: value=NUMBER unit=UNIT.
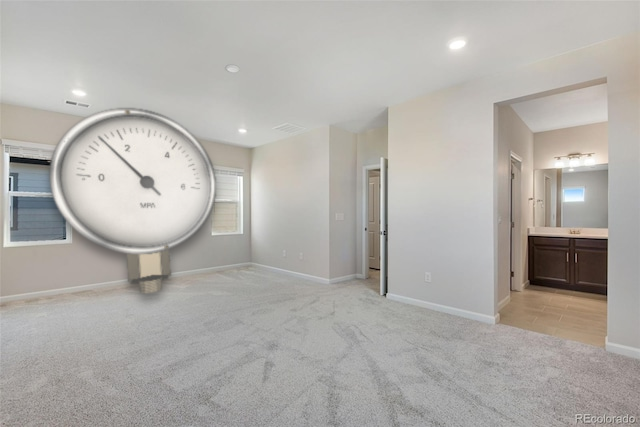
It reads value=1.4 unit=MPa
